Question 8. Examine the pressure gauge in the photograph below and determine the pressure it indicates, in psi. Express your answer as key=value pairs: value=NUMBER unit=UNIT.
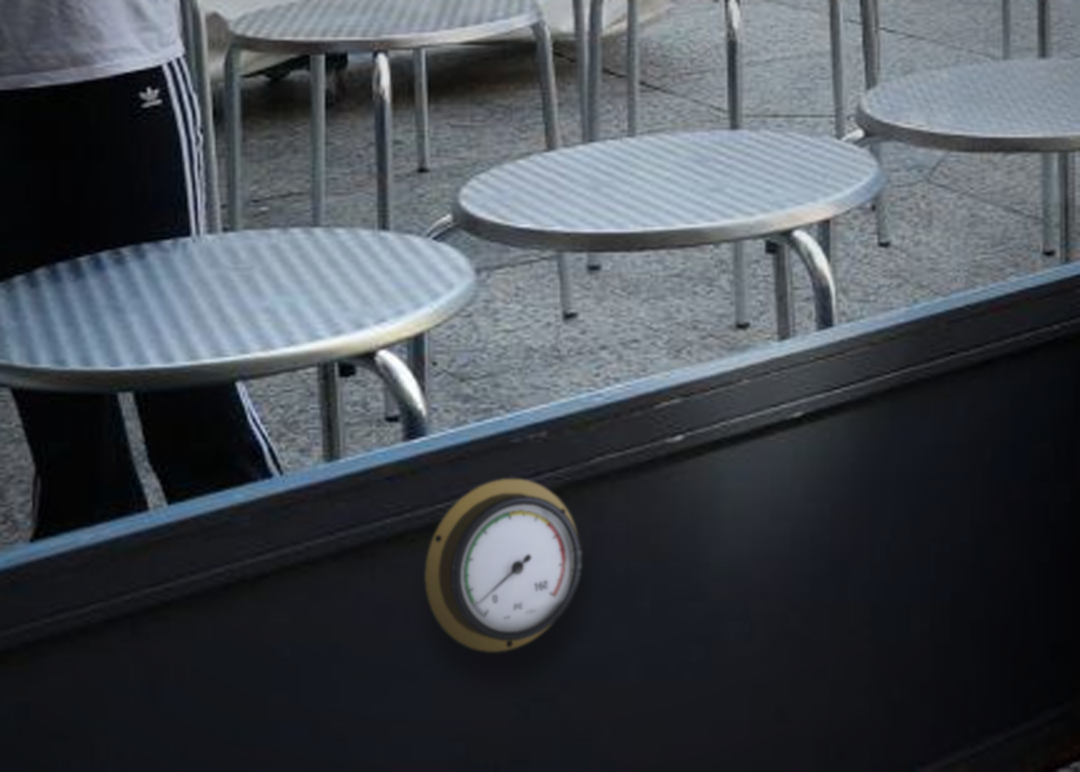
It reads value=10 unit=psi
